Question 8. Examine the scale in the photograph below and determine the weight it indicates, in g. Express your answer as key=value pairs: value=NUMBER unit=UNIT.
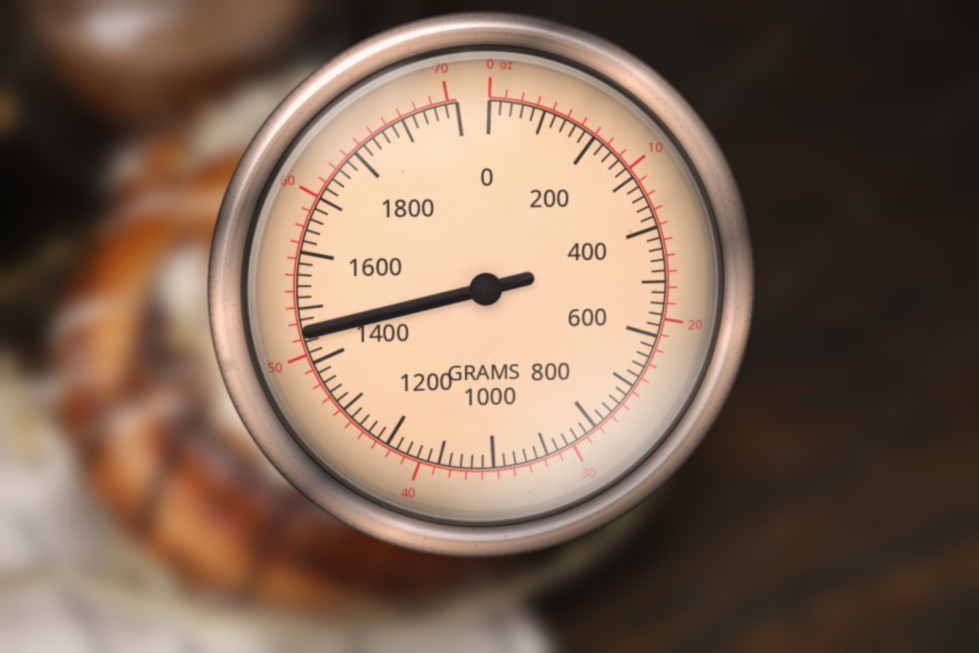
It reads value=1460 unit=g
